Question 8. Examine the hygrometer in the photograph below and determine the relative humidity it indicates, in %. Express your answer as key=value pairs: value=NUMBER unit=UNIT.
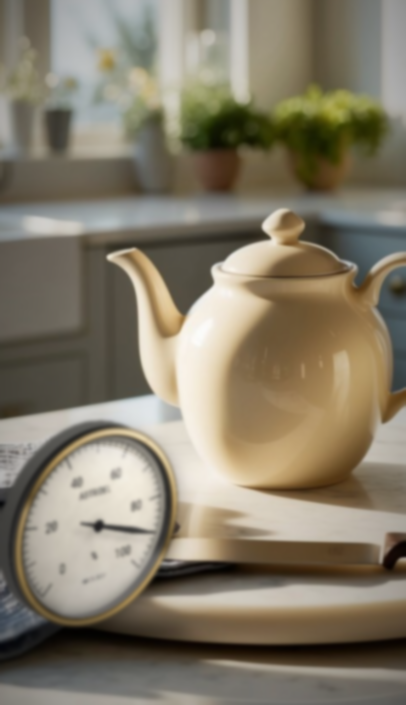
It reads value=90 unit=%
